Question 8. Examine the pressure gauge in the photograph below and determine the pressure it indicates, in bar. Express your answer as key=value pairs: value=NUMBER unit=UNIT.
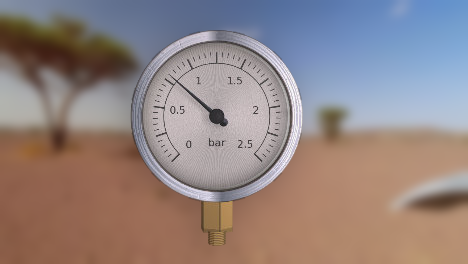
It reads value=0.8 unit=bar
